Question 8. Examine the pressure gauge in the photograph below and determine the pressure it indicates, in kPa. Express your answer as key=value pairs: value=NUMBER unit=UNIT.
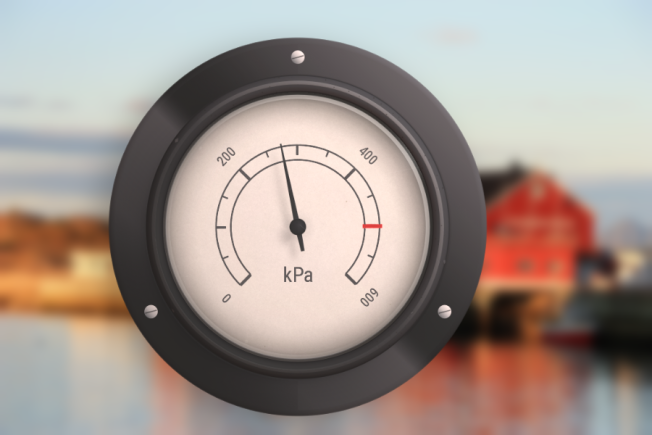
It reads value=275 unit=kPa
